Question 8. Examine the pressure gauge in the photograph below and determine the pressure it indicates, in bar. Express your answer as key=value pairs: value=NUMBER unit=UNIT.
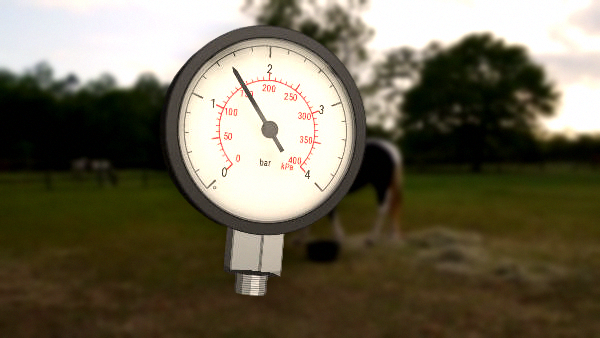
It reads value=1.5 unit=bar
